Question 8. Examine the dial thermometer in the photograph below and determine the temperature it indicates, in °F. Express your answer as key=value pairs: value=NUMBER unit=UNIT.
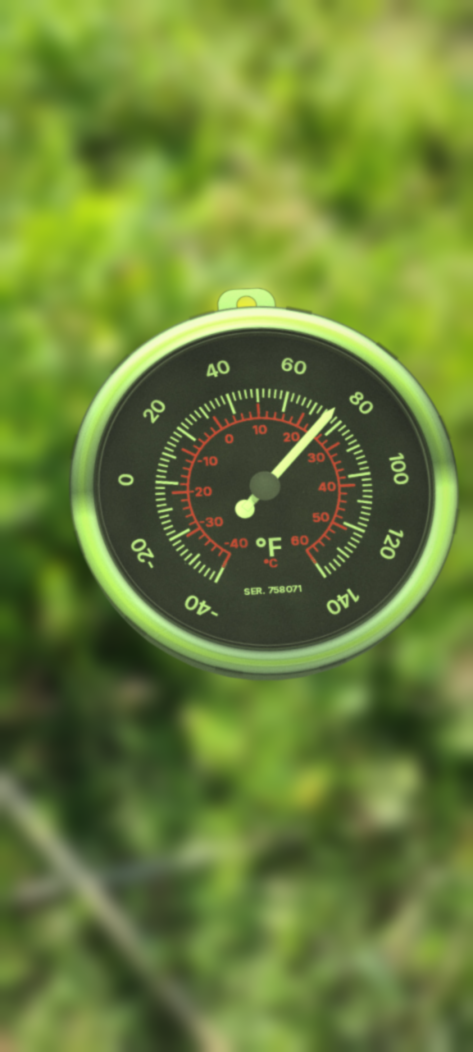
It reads value=76 unit=°F
